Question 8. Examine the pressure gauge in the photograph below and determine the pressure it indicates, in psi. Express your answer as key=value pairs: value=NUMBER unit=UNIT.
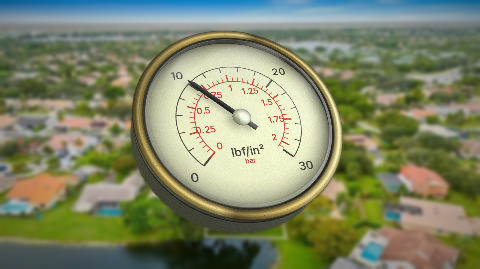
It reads value=10 unit=psi
